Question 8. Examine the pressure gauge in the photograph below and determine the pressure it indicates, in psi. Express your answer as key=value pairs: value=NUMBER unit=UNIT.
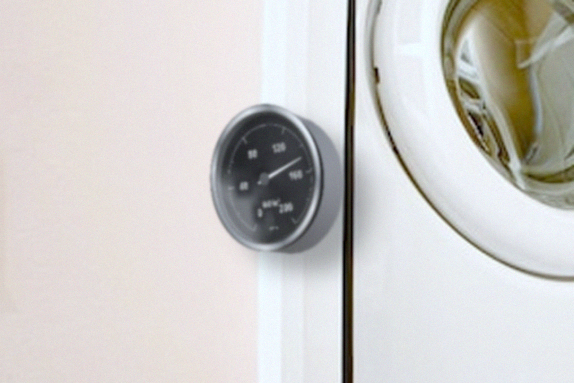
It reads value=150 unit=psi
